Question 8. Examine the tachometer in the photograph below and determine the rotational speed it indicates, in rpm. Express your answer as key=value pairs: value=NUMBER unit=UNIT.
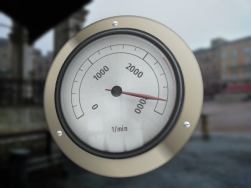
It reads value=2800 unit=rpm
